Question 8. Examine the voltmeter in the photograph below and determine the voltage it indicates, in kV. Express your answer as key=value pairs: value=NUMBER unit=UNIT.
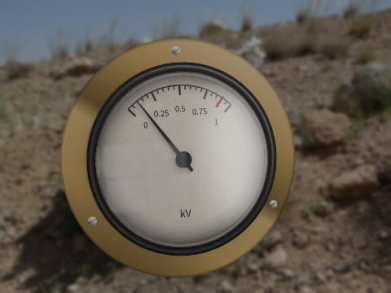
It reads value=0.1 unit=kV
